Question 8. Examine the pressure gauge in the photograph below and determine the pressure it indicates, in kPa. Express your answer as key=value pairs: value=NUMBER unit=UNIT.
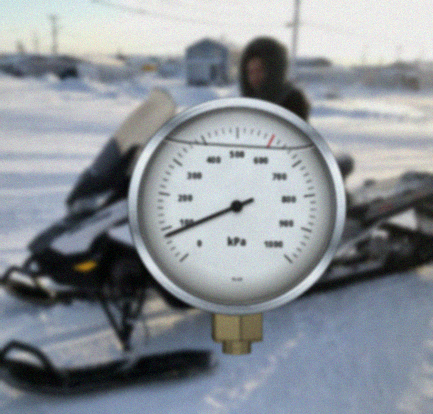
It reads value=80 unit=kPa
